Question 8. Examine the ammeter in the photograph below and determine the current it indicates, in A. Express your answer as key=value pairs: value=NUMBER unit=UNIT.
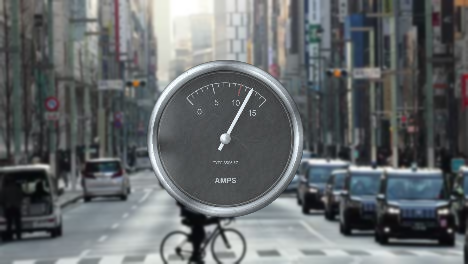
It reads value=12 unit=A
